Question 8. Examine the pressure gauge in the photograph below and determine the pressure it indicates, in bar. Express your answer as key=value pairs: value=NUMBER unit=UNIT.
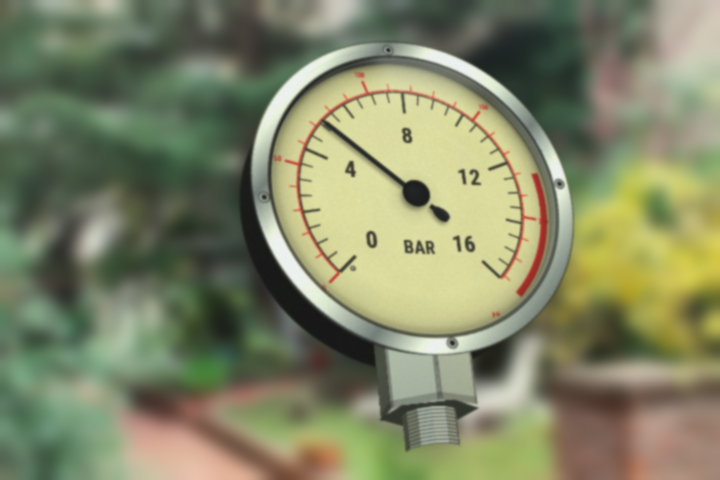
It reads value=5 unit=bar
